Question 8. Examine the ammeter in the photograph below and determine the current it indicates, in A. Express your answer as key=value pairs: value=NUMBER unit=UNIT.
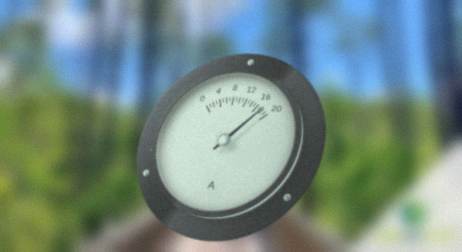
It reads value=18 unit=A
